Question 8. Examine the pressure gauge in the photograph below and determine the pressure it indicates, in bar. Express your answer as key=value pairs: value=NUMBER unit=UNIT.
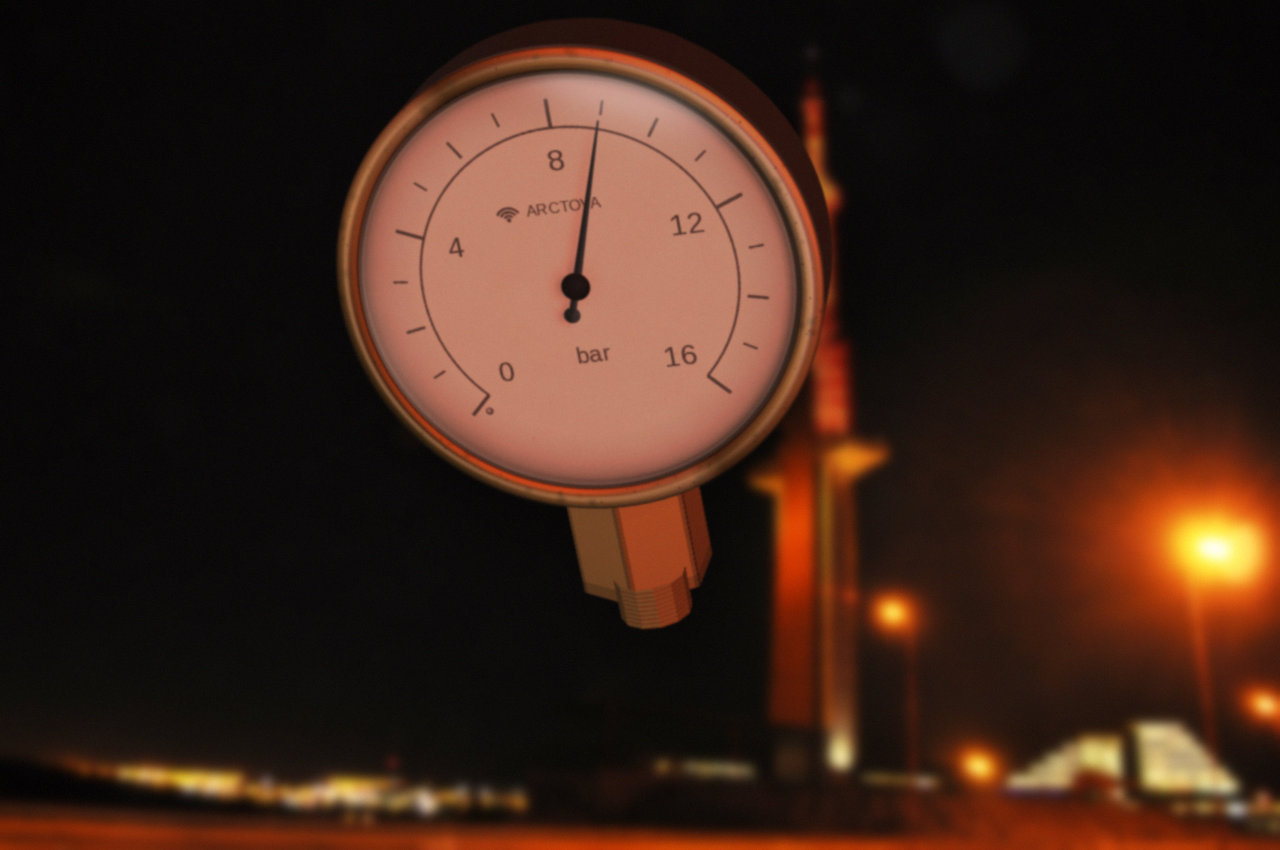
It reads value=9 unit=bar
